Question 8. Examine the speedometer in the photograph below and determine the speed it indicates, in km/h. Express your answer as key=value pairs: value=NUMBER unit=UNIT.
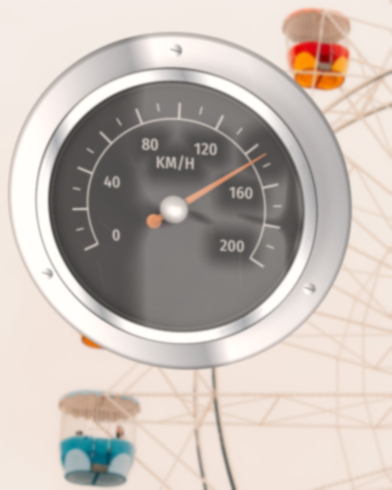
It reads value=145 unit=km/h
